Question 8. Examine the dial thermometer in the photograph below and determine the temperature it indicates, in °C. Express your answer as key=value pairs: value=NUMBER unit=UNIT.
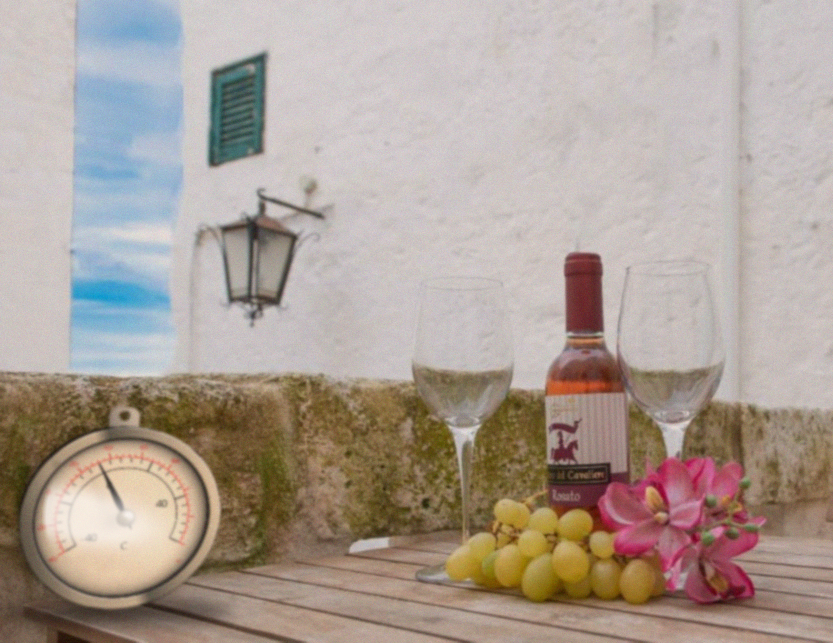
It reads value=0 unit=°C
